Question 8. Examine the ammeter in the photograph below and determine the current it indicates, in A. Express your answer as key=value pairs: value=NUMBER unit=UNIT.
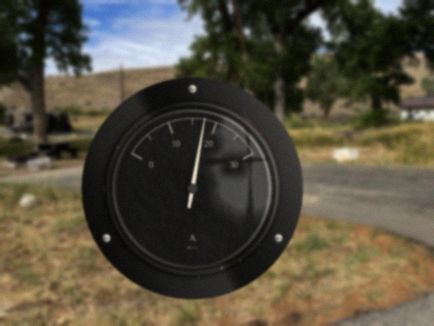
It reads value=17.5 unit=A
